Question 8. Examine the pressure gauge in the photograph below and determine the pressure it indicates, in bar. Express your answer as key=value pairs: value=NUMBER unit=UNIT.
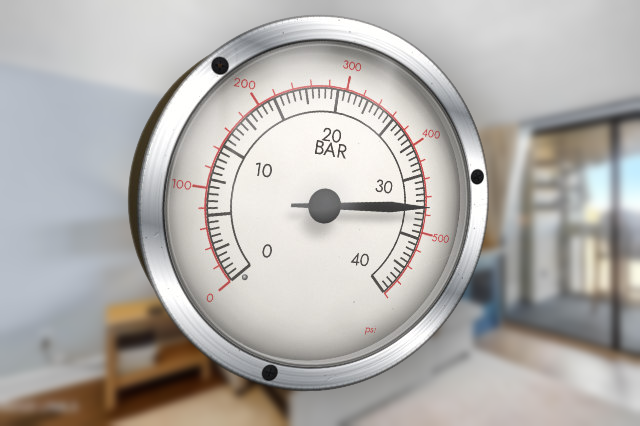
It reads value=32.5 unit=bar
